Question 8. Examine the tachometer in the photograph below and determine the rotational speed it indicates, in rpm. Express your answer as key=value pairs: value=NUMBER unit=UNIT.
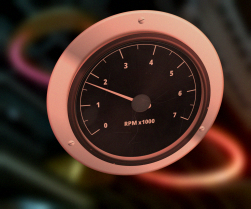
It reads value=1750 unit=rpm
